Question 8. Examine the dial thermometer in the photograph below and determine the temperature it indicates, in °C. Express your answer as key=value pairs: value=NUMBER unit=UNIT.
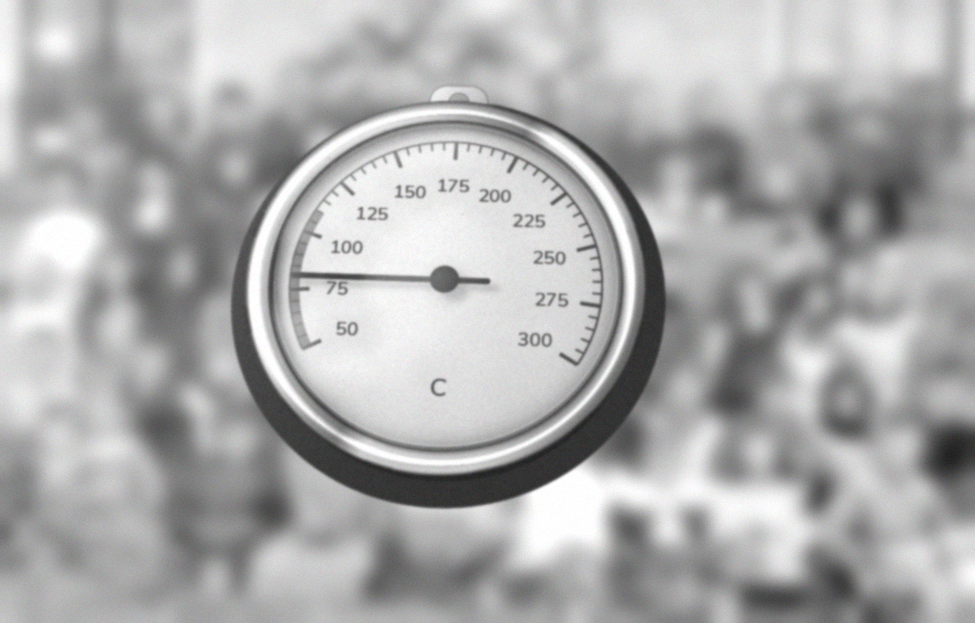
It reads value=80 unit=°C
